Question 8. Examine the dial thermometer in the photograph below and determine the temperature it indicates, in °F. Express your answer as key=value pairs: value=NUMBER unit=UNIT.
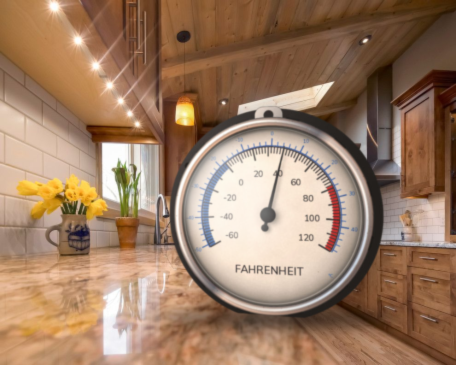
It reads value=40 unit=°F
